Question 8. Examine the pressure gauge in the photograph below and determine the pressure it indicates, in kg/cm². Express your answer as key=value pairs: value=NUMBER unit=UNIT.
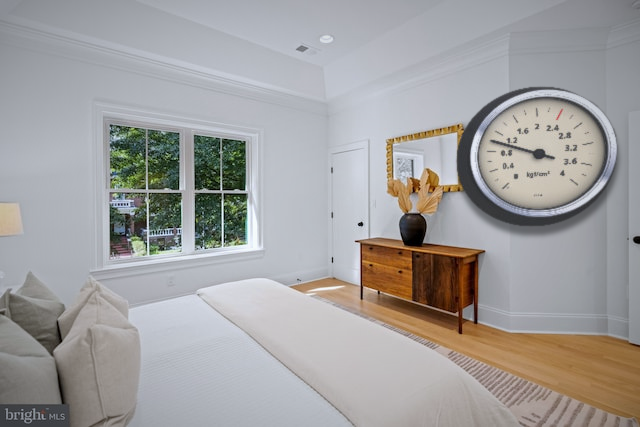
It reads value=1 unit=kg/cm²
